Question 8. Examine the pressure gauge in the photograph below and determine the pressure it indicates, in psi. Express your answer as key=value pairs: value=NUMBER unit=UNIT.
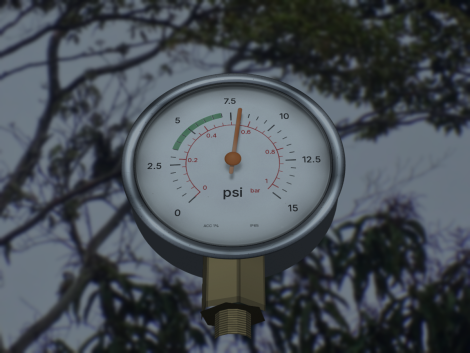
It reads value=8 unit=psi
